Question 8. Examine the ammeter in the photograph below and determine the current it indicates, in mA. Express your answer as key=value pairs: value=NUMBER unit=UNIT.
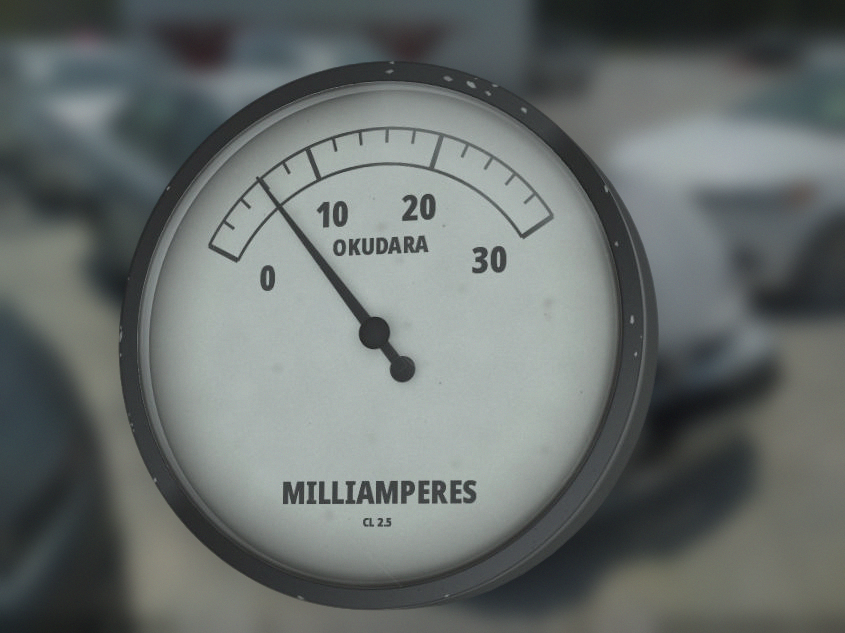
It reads value=6 unit=mA
